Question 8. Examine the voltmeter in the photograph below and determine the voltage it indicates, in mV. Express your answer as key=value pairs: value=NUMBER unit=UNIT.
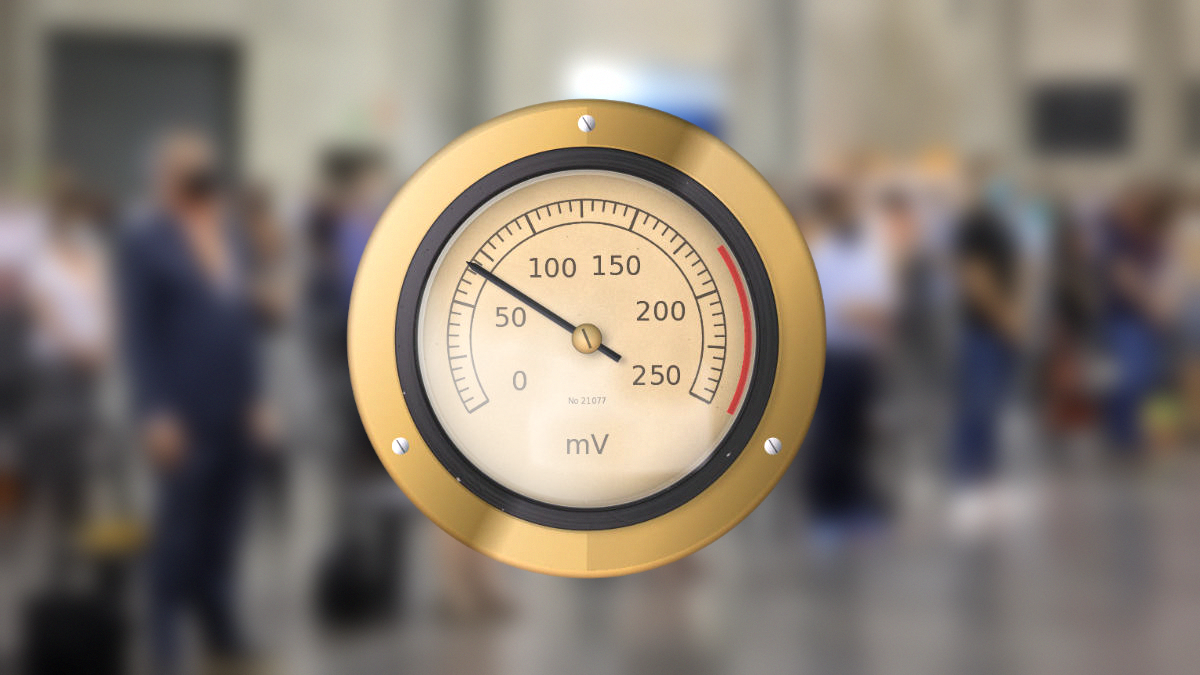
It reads value=67.5 unit=mV
